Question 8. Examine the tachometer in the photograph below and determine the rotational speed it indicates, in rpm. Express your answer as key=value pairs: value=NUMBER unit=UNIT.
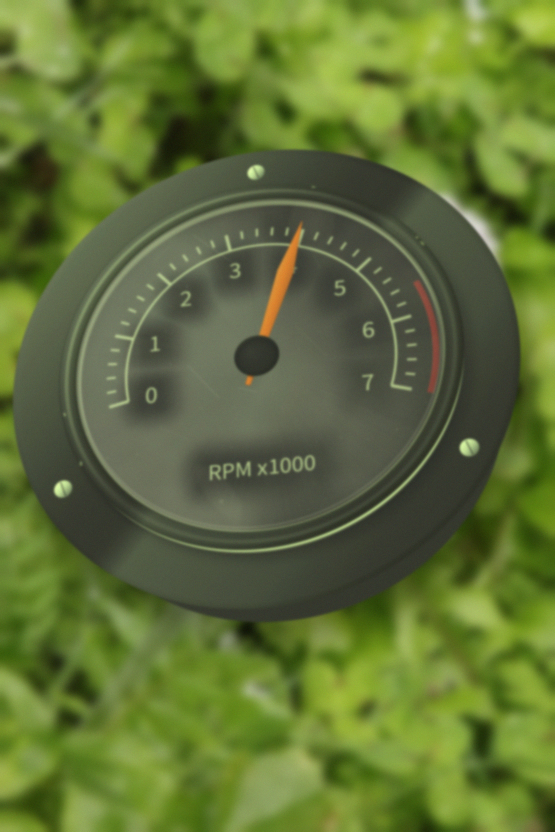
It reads value=4000 unit=rpm
